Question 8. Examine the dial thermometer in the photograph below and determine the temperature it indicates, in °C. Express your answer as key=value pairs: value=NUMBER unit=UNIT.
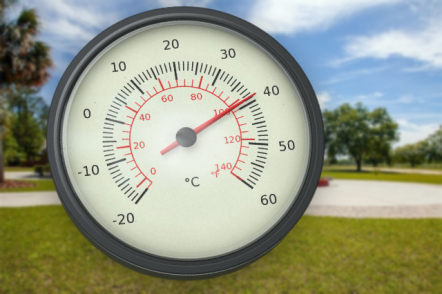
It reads value=39 unit=°C
